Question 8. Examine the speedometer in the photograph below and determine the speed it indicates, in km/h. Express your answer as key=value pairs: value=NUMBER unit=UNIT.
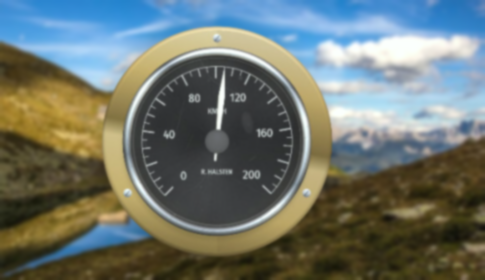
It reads value=105 unit=km/h
